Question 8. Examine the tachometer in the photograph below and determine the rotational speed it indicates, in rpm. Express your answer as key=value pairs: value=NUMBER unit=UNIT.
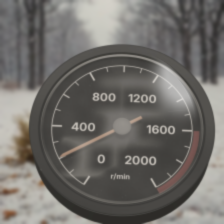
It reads value=200 unit=rpm
